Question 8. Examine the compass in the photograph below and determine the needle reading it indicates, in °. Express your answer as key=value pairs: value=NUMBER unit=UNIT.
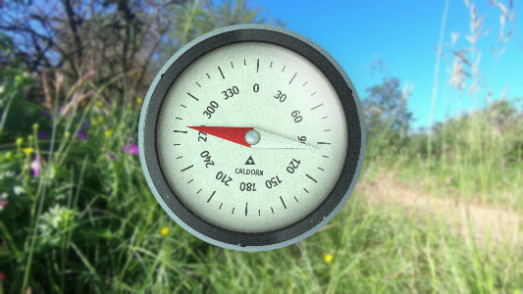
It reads value=275 unit=°
